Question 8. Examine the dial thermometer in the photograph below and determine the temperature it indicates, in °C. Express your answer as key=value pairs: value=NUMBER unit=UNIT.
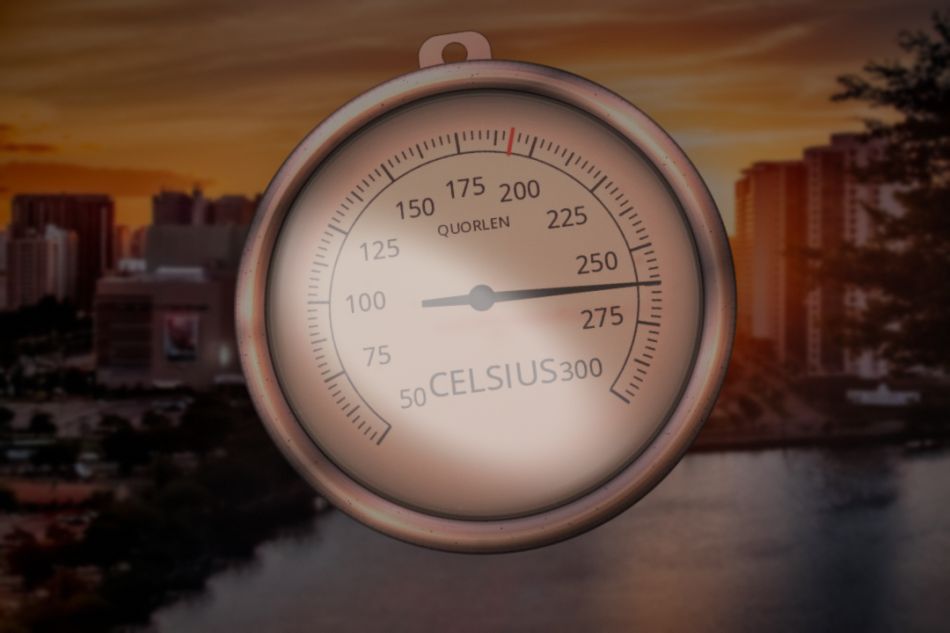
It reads value=262.5 unit=°C
